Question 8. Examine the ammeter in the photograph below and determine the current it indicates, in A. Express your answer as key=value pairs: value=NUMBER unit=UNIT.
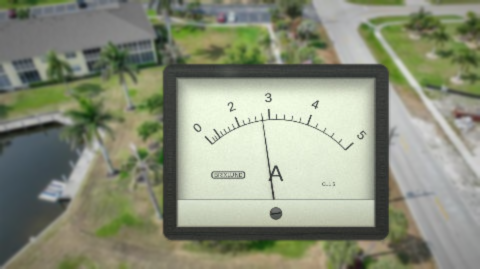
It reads value=2.8 unit=A
